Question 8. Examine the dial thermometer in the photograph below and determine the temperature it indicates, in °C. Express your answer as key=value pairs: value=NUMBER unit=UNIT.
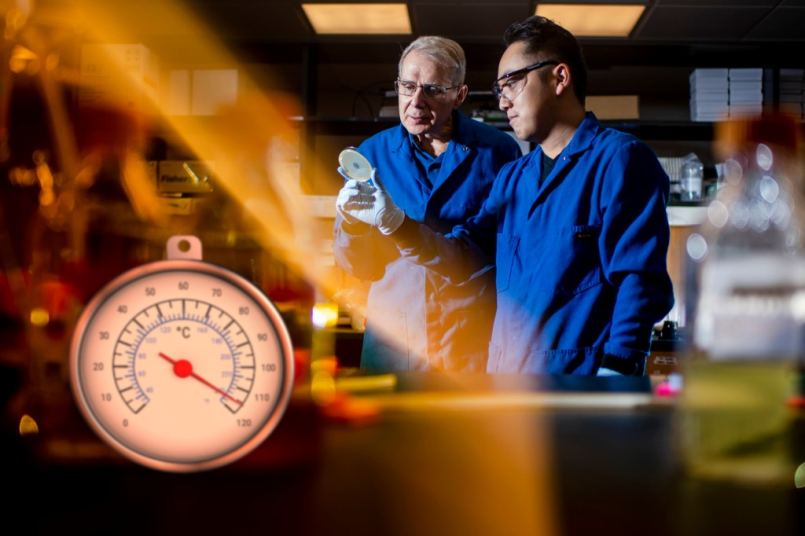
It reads value=115 unit=°C
